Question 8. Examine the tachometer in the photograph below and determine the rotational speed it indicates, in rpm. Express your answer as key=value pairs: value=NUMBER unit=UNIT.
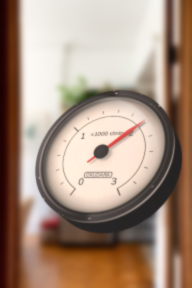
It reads value=2000 unit=rpm
